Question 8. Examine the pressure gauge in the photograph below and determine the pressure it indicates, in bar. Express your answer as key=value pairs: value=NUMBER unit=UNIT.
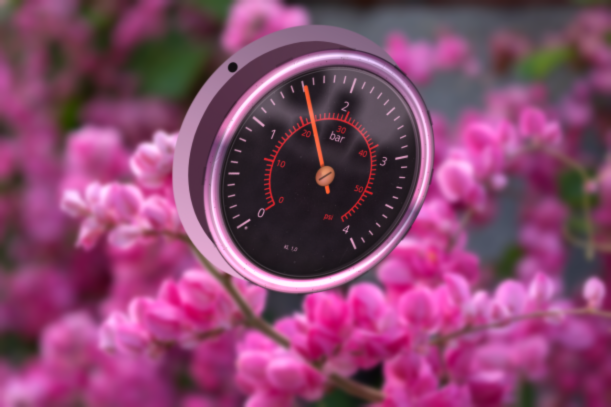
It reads value=1.5 unit=bar
